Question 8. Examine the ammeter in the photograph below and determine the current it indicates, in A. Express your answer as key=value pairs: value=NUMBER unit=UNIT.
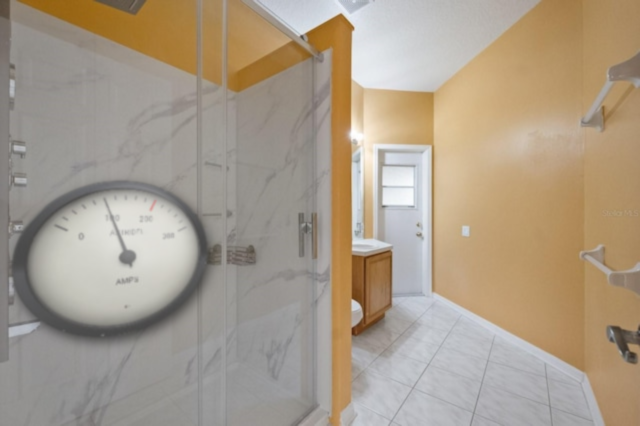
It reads value=100 unit=A
